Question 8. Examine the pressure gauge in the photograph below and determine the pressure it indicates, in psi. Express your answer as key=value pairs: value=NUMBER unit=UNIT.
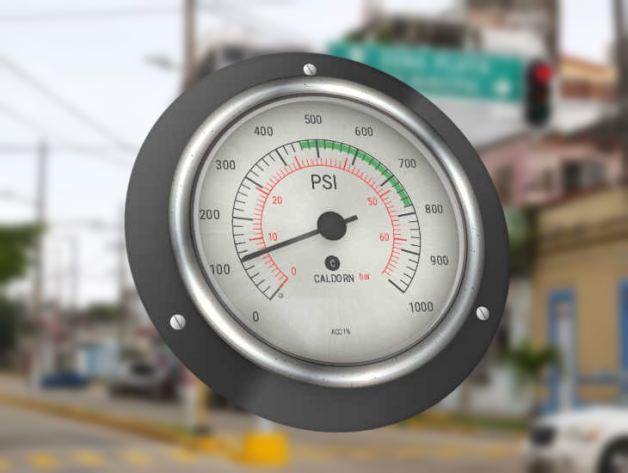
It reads value=100 unit=psi
